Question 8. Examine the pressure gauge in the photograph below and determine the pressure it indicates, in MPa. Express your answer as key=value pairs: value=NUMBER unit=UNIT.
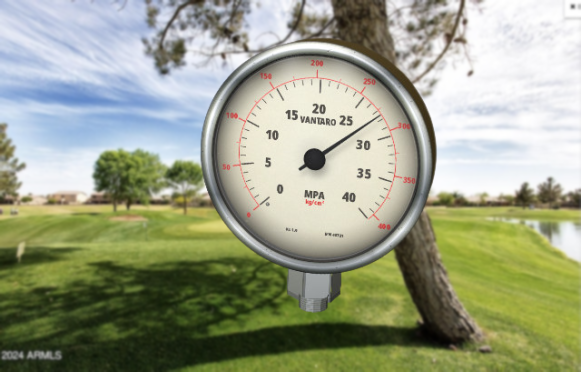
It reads value=27.5 unit=MPa
